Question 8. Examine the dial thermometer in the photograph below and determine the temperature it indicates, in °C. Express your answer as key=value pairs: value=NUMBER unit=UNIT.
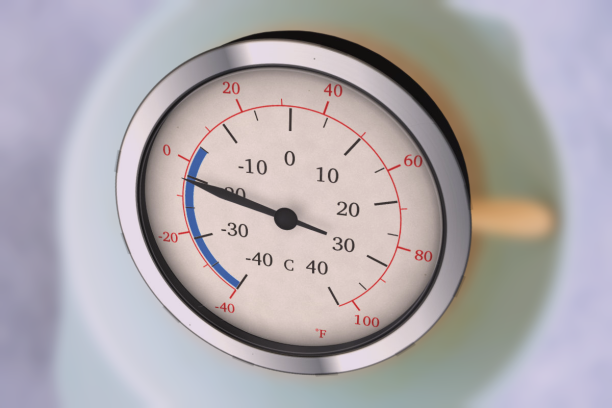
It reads value=-20 unit=°C
